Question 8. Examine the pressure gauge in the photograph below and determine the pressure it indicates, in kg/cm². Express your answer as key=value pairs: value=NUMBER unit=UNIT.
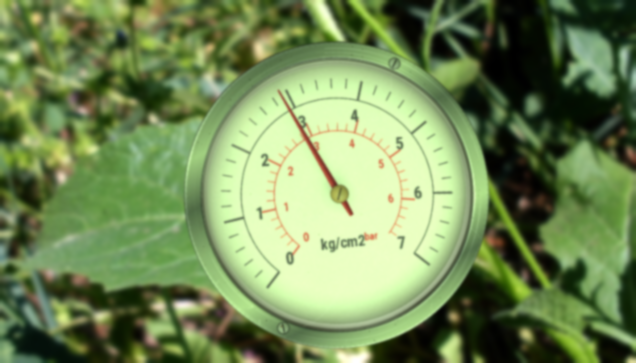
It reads value=2.9 unit=kg/cm²
